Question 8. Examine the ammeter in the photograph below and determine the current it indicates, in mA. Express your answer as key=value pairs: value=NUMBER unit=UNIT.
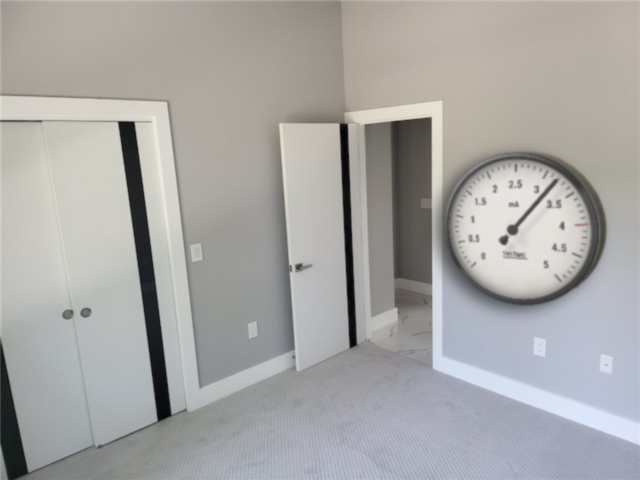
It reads value=3.2 unit=mA
